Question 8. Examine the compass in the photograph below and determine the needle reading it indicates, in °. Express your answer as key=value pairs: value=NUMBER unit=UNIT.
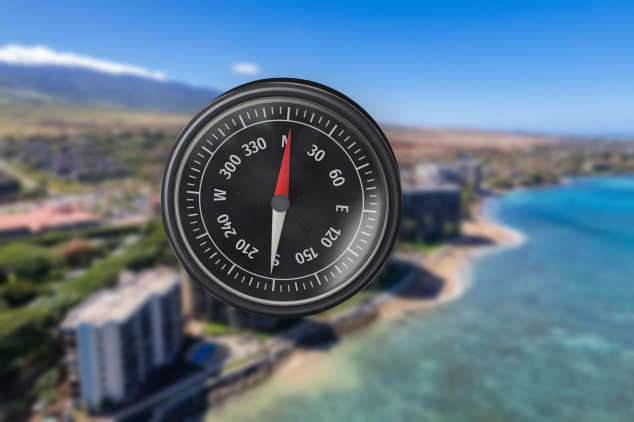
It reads value=2.5 unit=°
